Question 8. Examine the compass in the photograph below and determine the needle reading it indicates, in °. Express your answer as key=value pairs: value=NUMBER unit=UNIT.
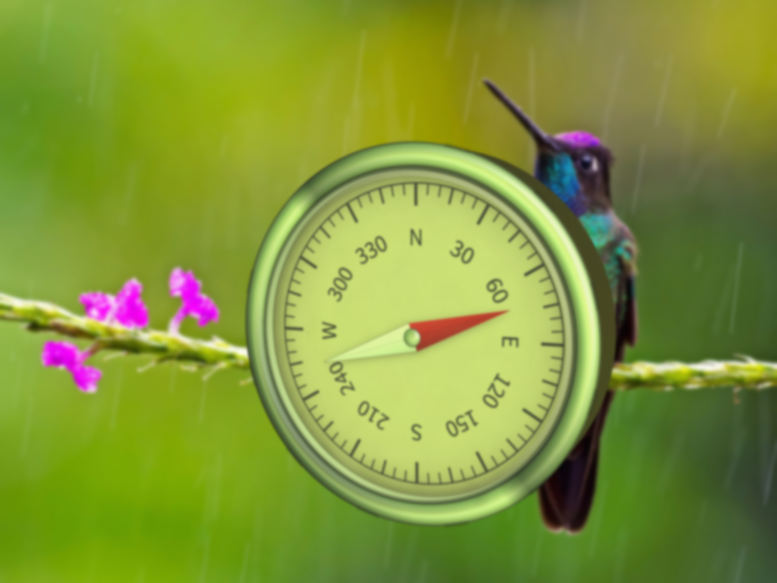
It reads value=72.5 unit=°
